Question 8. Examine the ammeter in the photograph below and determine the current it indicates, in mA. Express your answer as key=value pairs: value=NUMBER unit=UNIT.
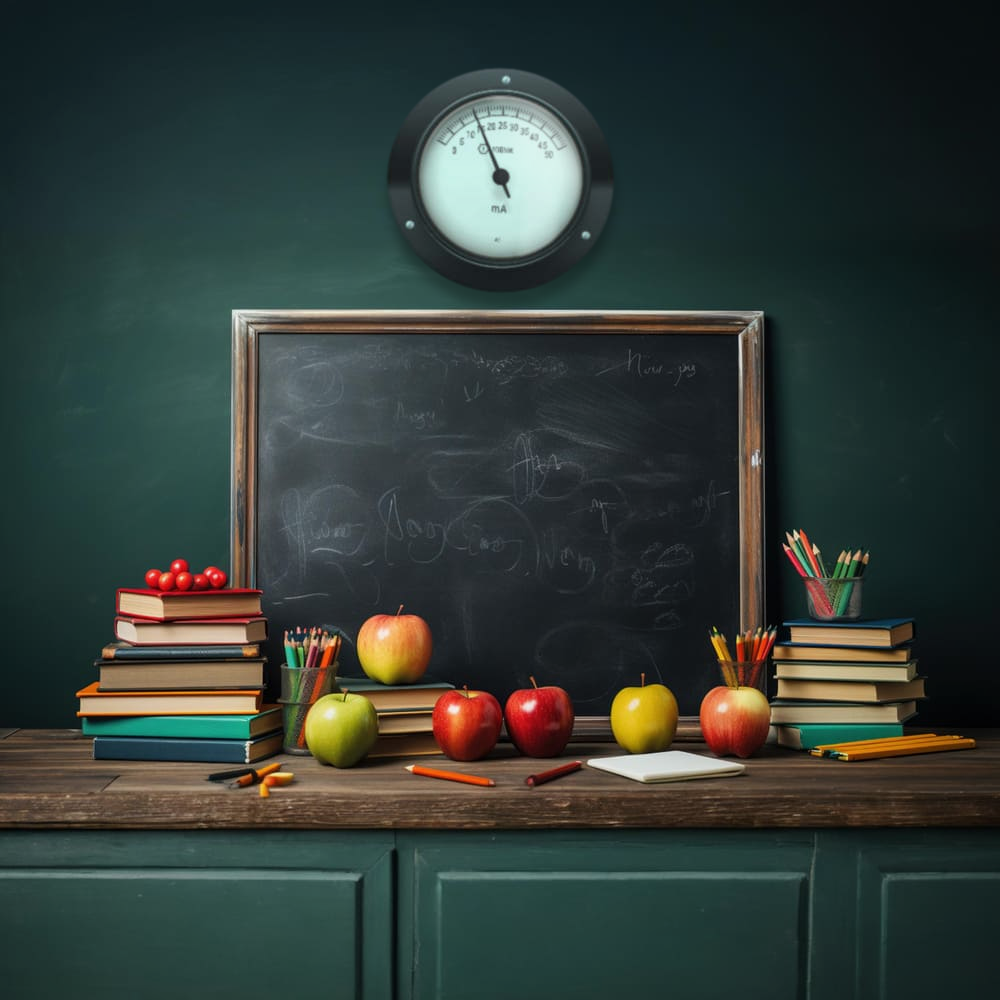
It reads value=15 unit=mA
